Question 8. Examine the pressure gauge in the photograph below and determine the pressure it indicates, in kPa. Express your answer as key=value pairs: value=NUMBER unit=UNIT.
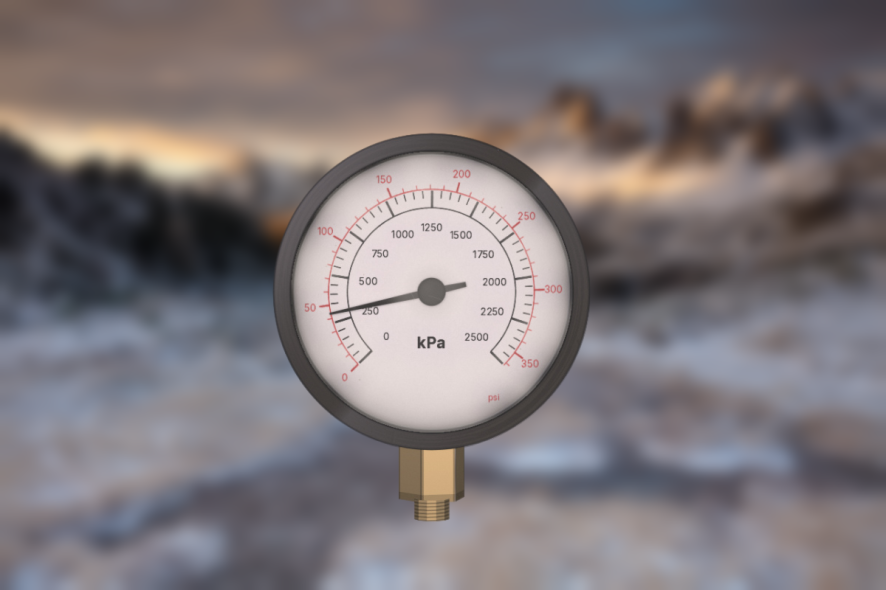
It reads value=300 unit=kPa
